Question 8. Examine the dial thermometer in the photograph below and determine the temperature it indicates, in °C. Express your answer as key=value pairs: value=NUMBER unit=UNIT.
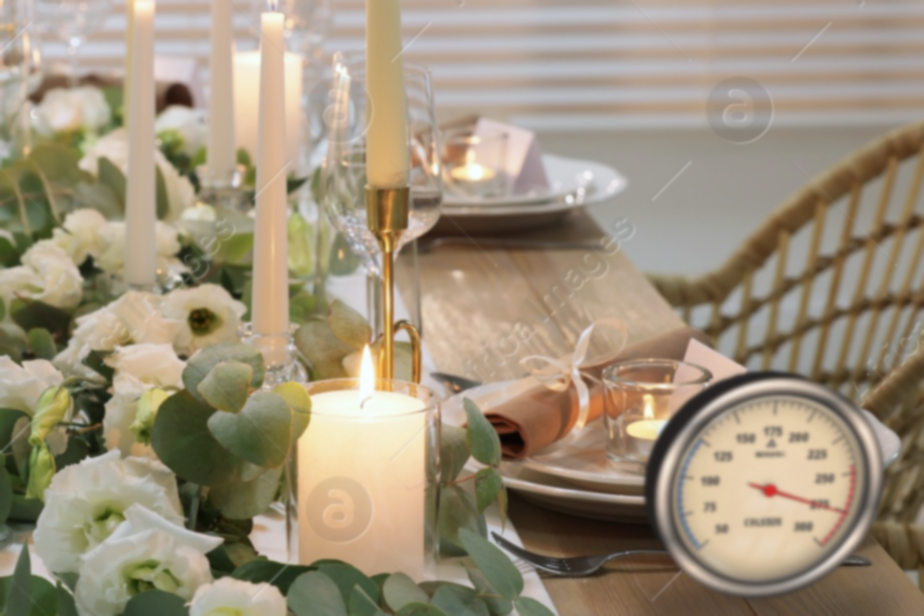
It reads value=275 unit=°C
